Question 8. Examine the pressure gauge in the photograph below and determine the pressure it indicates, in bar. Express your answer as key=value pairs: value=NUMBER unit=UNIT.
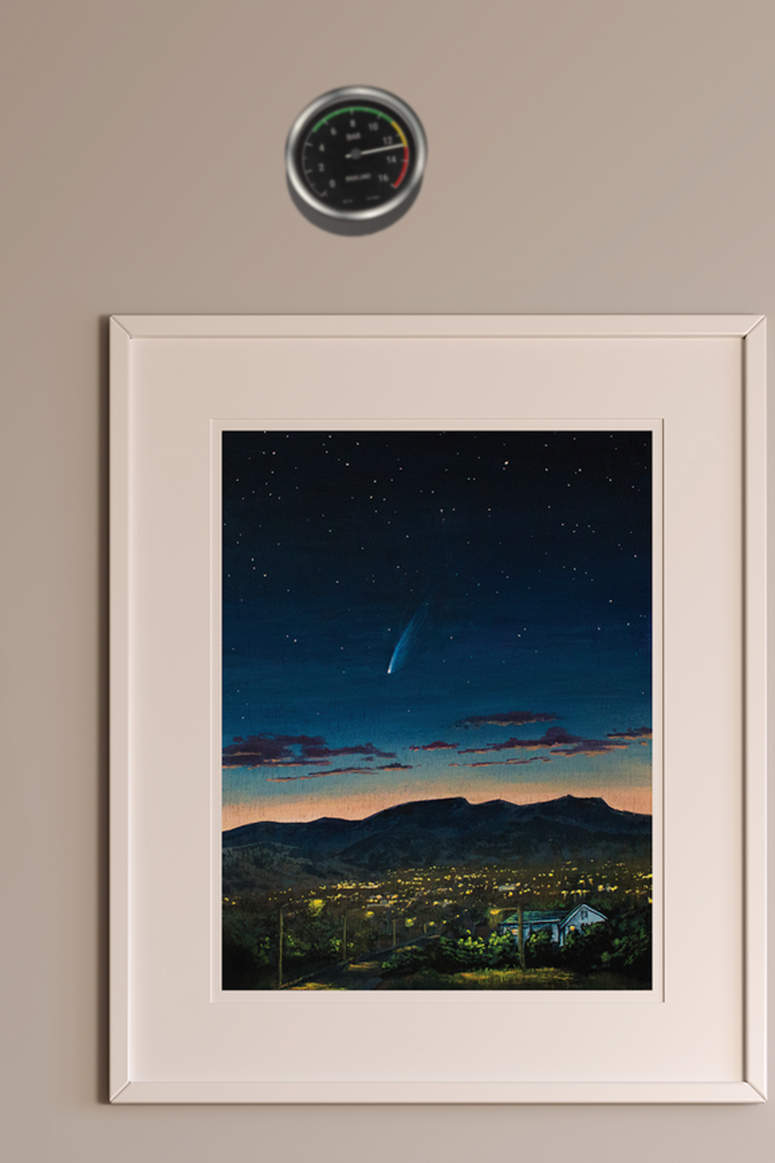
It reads value=13 unit=bar
